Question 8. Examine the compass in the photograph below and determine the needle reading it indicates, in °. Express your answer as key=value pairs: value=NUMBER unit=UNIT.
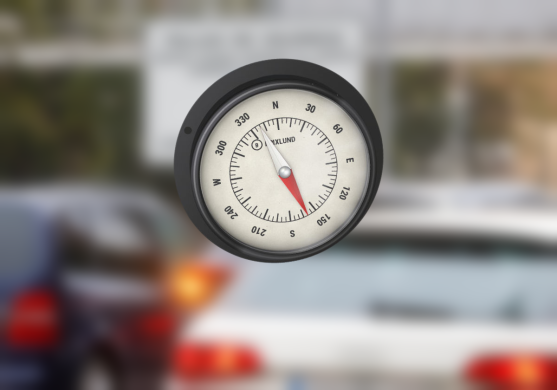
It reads value=160 unit=°
